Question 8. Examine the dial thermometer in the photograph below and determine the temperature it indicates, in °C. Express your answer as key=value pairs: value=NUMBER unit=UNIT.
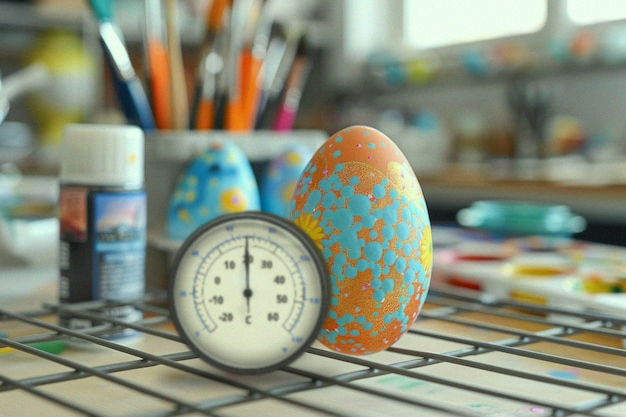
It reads value=20 unit=°C
